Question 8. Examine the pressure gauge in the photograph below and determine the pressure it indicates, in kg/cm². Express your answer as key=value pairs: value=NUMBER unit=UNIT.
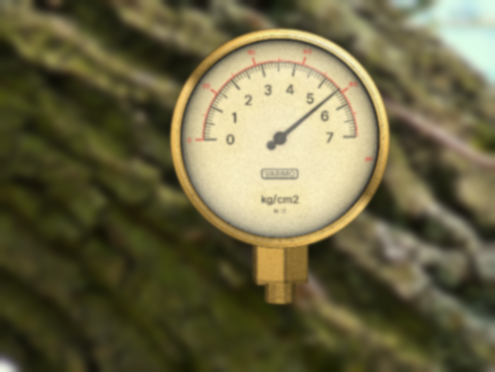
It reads value=5.5 unit=kg/cm²
